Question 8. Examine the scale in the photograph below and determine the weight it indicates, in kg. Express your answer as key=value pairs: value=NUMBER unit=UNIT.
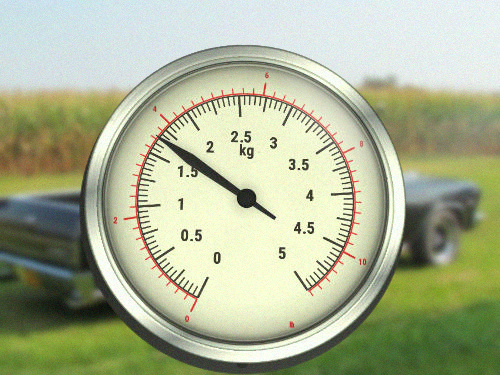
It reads value=1.65 unit=kg
